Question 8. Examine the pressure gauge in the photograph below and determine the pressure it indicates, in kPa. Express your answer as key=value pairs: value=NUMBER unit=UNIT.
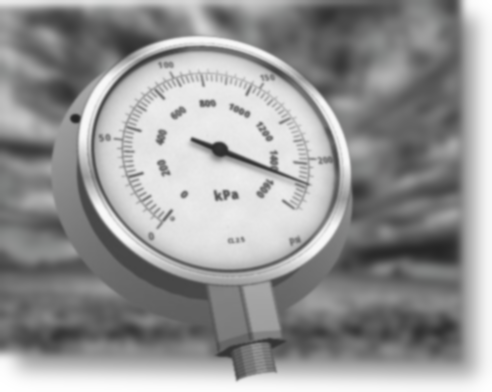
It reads value=1500 unit=kPa
